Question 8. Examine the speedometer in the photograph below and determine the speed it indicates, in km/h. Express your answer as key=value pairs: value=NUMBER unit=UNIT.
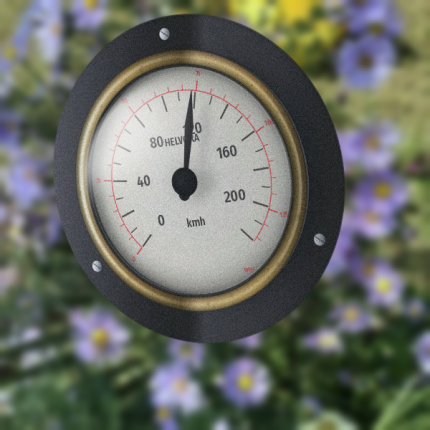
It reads value=120 unit=km/h
